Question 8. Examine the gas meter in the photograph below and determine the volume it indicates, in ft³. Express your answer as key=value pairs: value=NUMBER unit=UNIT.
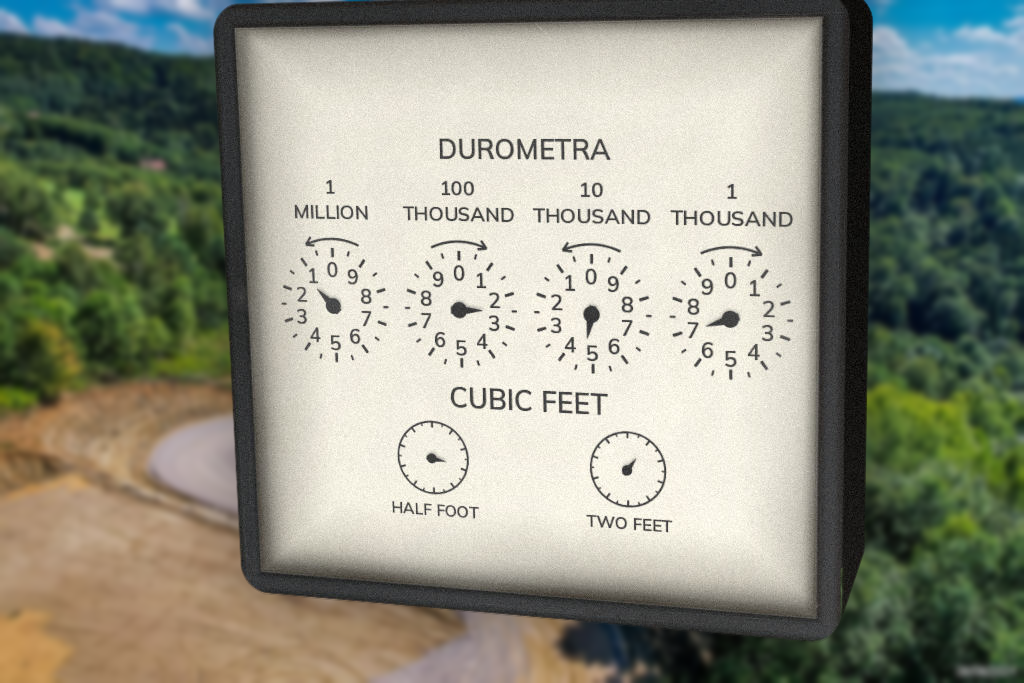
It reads value=124700 unit=ft³
